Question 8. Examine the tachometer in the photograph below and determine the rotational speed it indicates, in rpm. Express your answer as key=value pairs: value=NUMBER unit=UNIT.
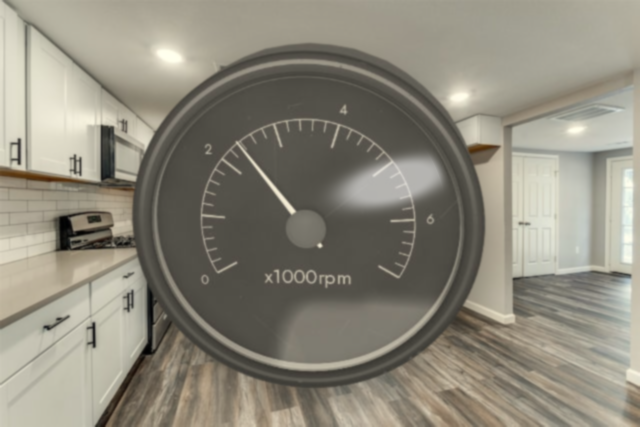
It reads value=2400 unit=rpm
